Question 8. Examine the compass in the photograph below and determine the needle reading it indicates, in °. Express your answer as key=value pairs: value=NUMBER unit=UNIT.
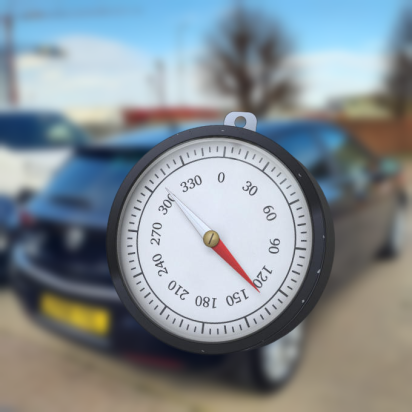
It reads value=130 unit=°
